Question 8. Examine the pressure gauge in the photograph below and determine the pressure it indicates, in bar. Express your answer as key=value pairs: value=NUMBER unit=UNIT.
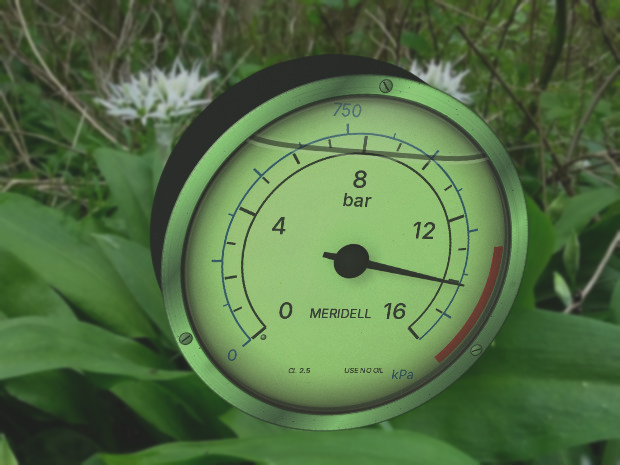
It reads value=14 unit=bar
